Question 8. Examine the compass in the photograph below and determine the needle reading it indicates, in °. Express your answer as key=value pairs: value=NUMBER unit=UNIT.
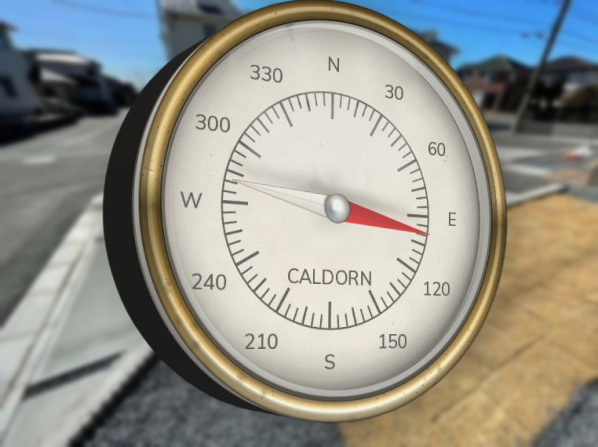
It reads value=100 unit=°
